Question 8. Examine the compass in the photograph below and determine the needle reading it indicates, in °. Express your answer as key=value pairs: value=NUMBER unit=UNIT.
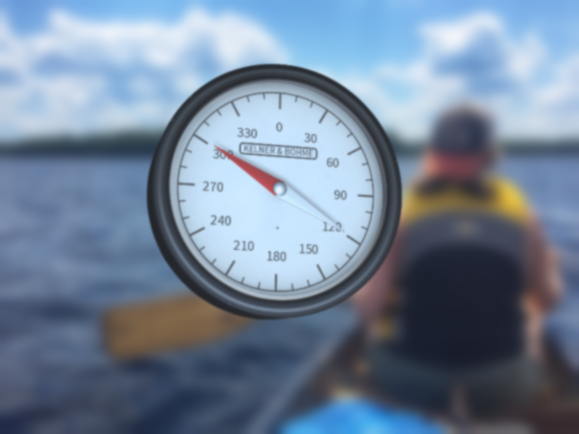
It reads value=300 unit=°
